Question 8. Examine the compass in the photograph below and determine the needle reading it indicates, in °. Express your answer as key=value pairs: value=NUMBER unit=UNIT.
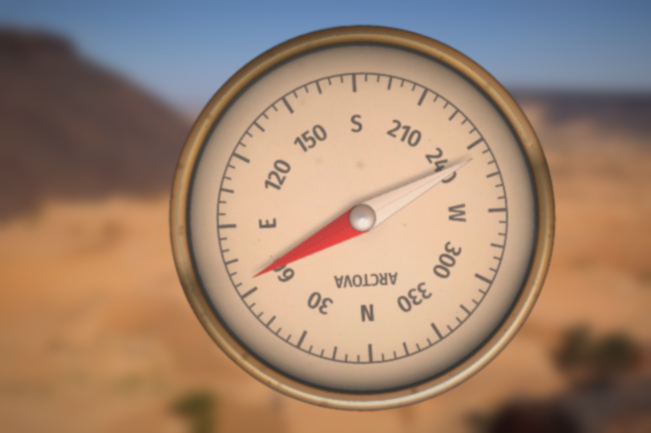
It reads value=65 unit=°
